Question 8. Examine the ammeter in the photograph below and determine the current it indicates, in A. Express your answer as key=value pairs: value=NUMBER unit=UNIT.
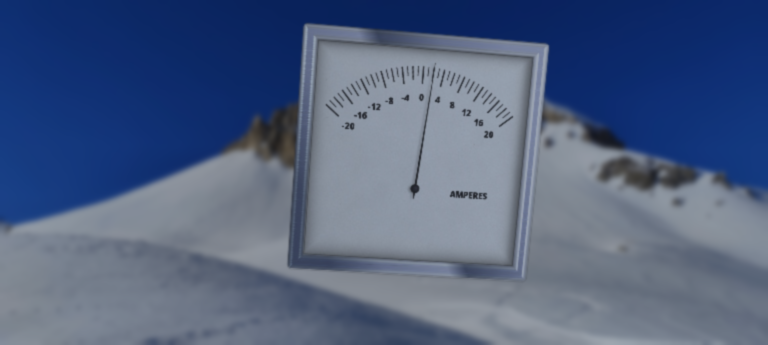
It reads value=2 unit=A
